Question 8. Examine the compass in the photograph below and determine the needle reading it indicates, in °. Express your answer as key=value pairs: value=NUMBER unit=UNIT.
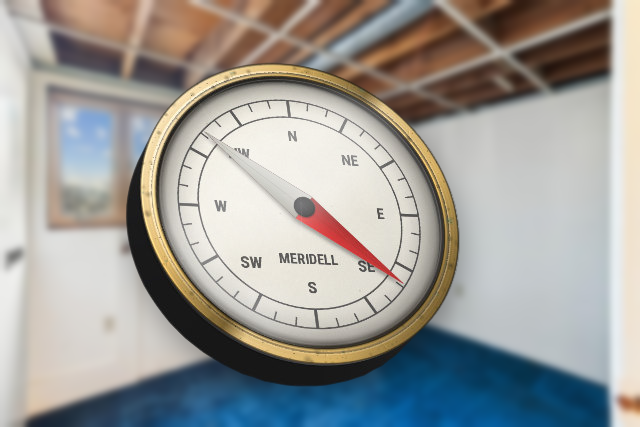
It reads value=130 unit=°
